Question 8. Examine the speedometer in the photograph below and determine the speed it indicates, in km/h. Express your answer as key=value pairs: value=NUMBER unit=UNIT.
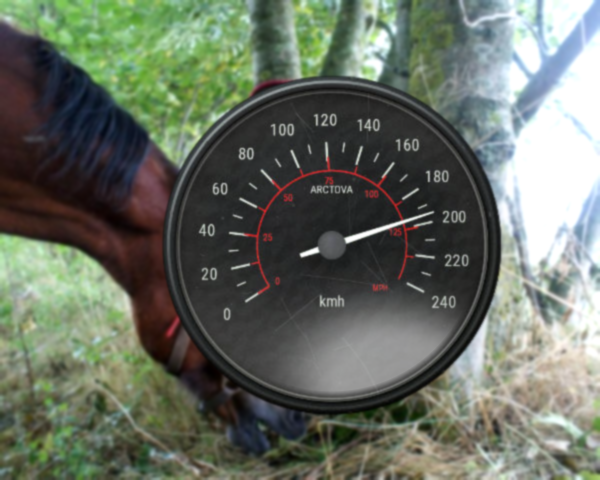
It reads value=195 unit=km/h
